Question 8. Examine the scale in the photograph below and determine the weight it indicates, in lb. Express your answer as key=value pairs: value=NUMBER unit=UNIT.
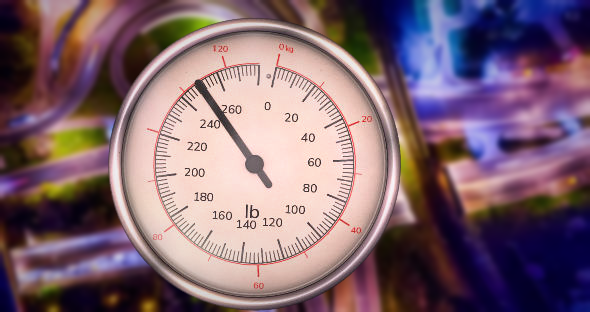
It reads value=250 unit=lb
